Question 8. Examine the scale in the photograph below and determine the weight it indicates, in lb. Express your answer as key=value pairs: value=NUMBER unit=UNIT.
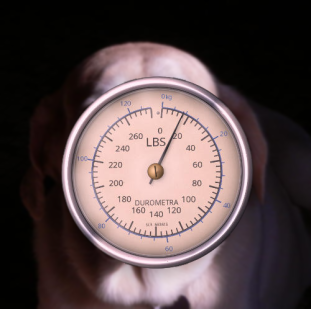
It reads value=16 unit=lb
